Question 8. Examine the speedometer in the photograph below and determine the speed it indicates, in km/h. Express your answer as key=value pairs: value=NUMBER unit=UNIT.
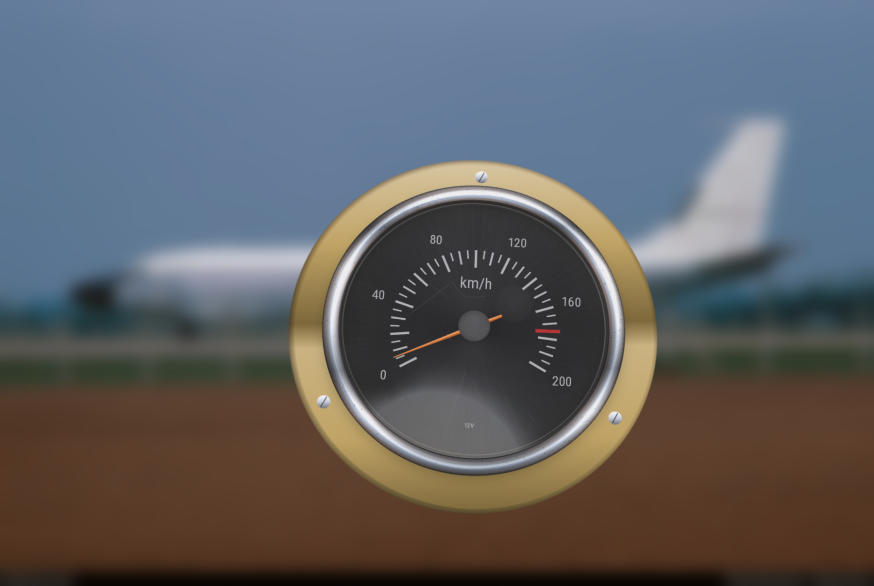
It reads value=5 unit=km/h
